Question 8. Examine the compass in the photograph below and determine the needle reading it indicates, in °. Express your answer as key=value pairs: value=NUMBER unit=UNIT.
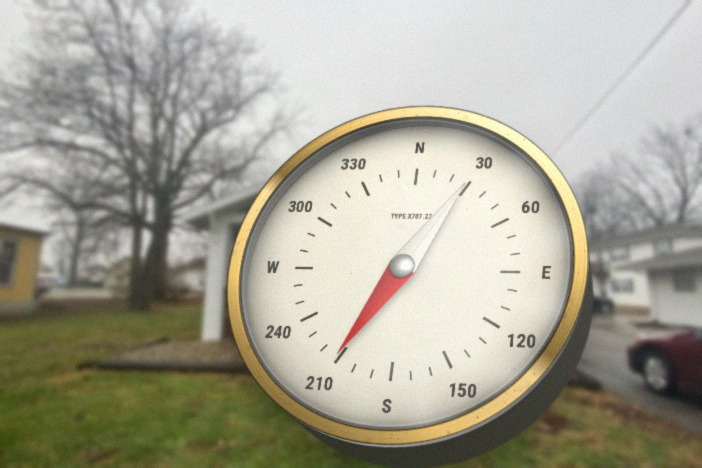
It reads value=210 unit=°
